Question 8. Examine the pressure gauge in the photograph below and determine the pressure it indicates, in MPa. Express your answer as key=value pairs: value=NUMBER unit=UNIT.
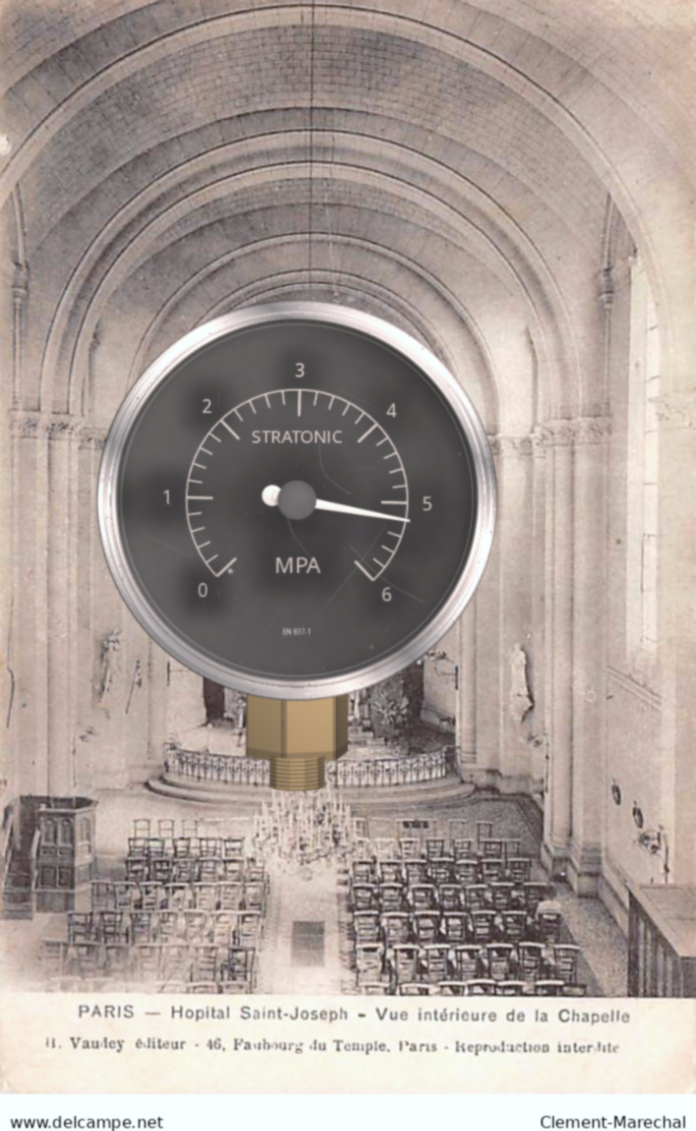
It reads value=5.2 unit=MPa
